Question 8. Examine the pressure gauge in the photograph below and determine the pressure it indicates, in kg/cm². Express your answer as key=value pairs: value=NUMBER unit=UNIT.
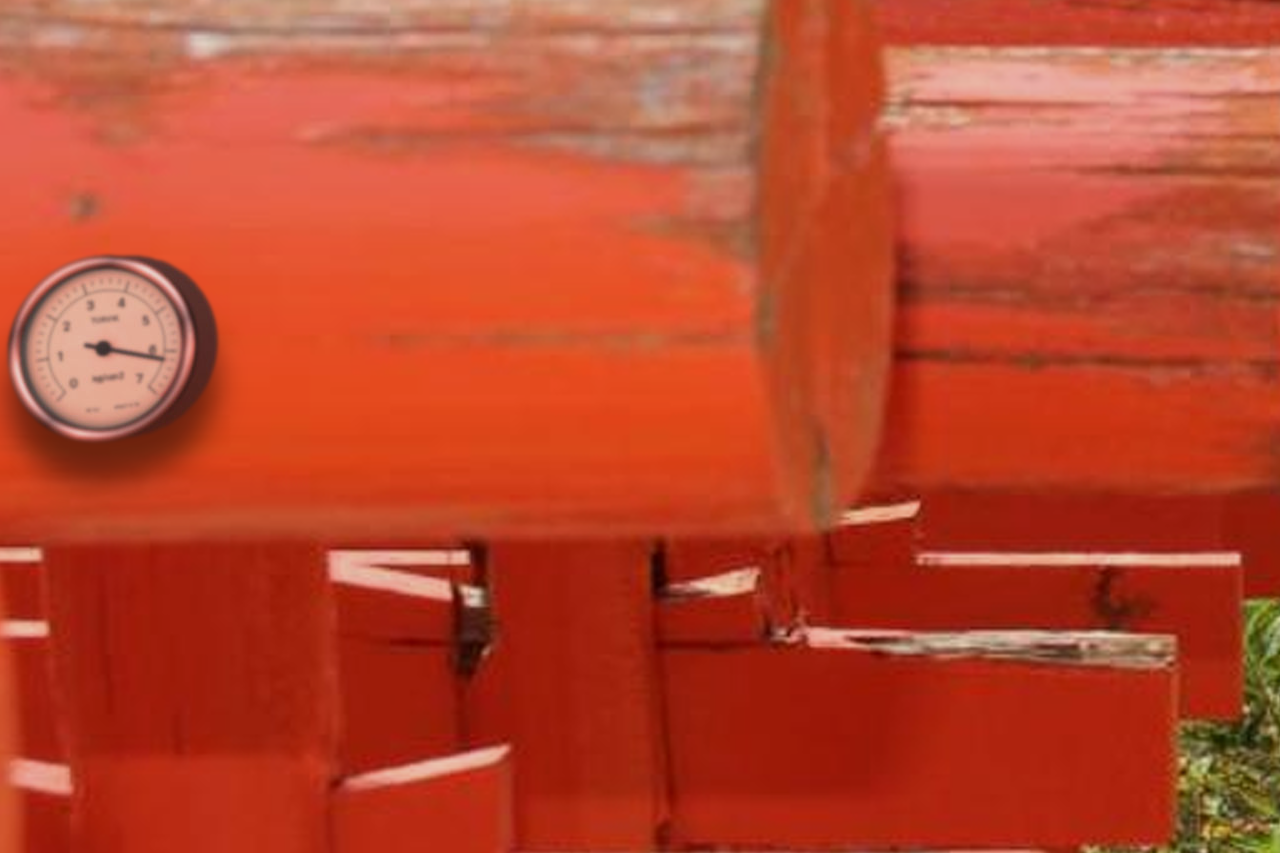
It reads value=6.2 unit=kg/cm²
